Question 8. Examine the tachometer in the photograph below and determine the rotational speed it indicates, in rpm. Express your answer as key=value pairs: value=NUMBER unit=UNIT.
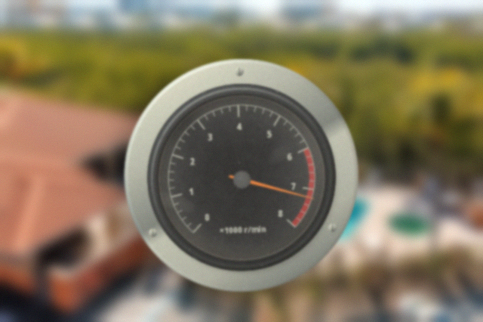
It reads value=7200 unit=rpm
